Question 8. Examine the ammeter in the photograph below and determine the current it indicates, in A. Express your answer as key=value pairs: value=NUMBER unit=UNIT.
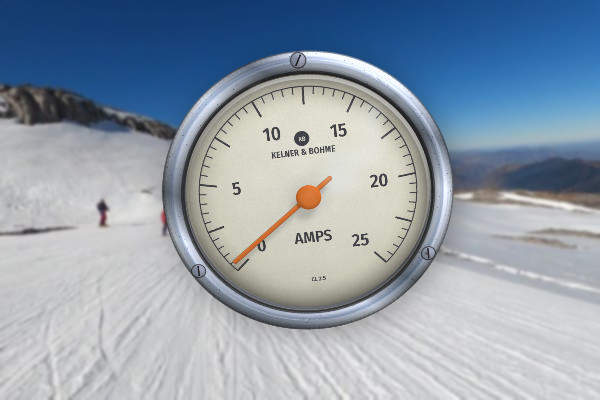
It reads value=0.5 unit=A
